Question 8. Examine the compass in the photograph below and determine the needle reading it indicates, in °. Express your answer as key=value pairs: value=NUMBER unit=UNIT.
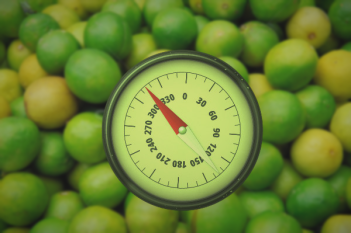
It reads value=315 unit=°
